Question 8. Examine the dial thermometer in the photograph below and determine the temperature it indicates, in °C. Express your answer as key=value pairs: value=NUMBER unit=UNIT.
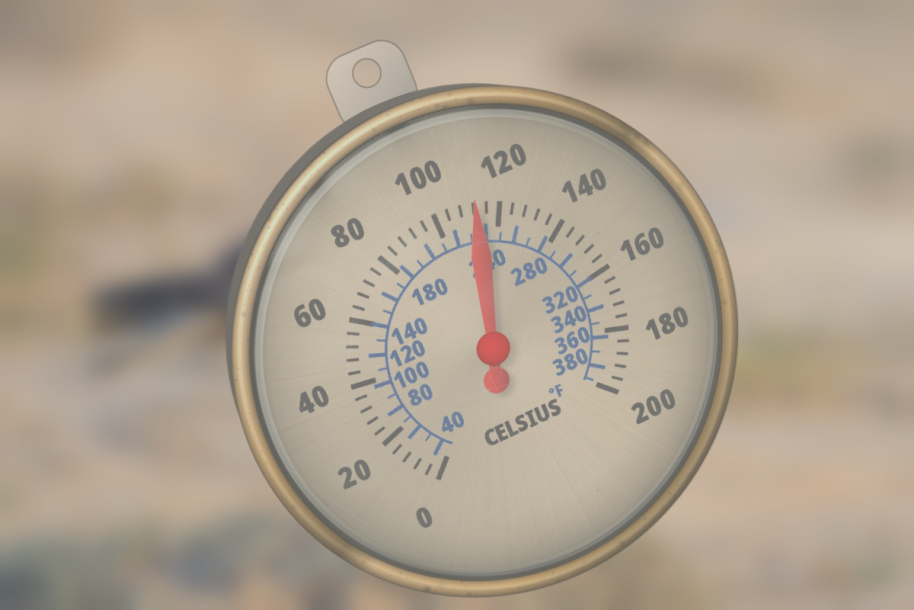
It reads value=112 unit=°C
